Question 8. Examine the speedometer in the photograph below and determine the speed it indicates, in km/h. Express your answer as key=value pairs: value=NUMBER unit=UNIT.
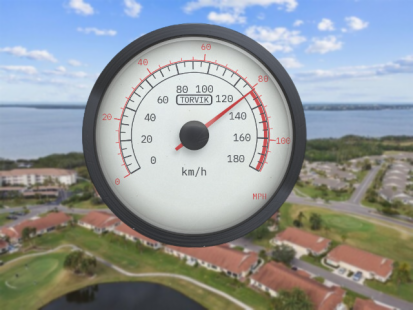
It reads value=130 unit=km/h
